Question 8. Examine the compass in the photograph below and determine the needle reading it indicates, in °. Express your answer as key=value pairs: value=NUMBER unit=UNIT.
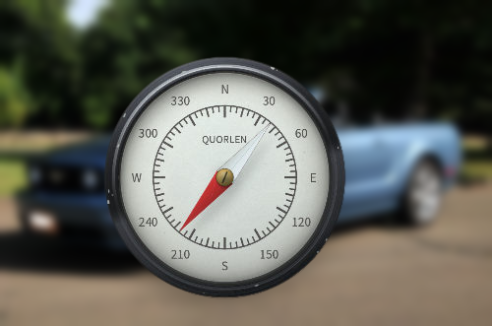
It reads value=220 unit=°
